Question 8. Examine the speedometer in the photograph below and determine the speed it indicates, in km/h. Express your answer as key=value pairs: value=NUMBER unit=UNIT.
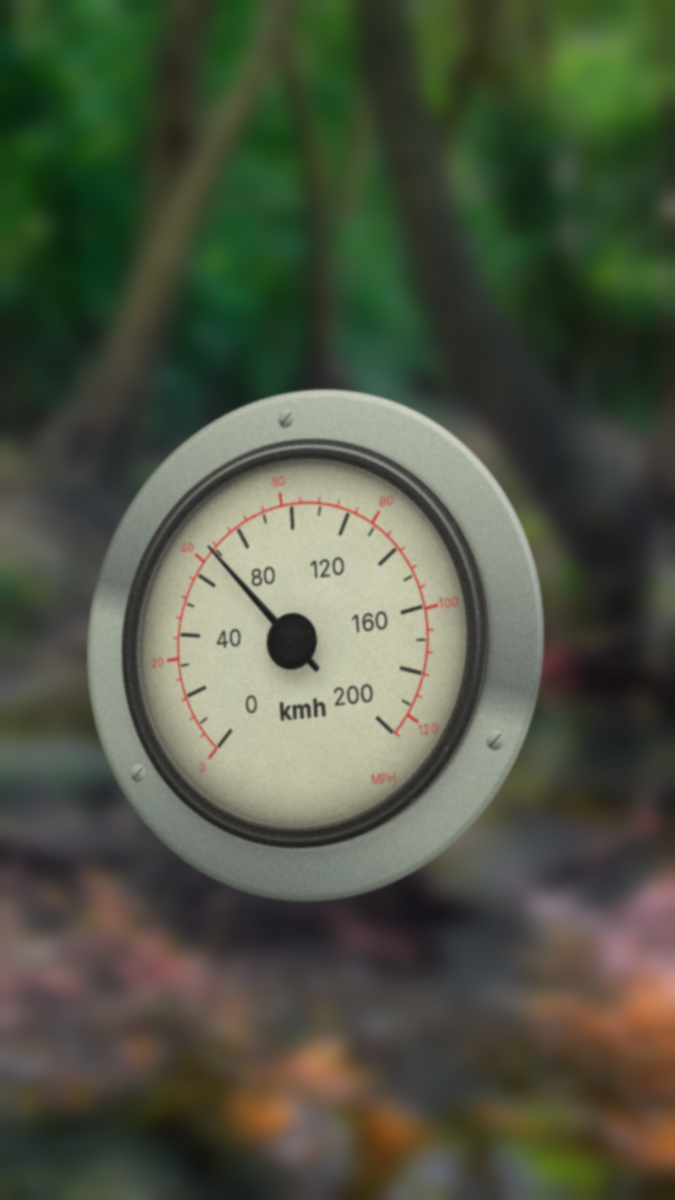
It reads value=70 unit=km/h
